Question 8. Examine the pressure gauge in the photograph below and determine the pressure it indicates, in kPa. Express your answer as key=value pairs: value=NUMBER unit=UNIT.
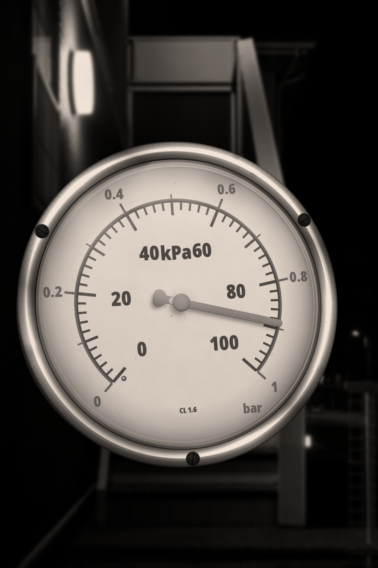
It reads value=89 unit=kPa
